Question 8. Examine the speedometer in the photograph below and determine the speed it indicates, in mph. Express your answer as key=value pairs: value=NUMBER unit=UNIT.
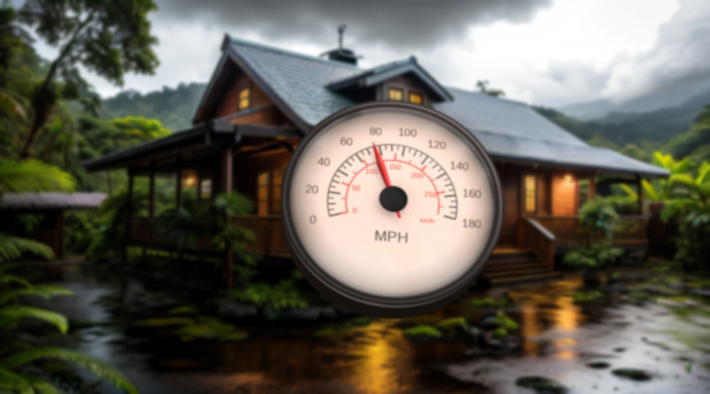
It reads value=75 unit=mph
